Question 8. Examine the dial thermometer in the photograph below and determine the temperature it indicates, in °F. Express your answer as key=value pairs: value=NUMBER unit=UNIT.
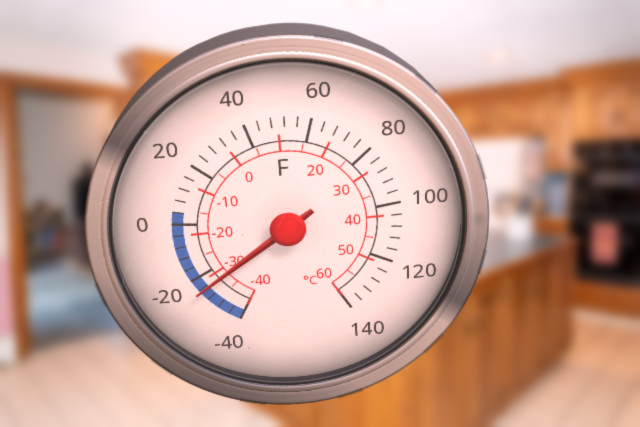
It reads value=-24 unit=°F
